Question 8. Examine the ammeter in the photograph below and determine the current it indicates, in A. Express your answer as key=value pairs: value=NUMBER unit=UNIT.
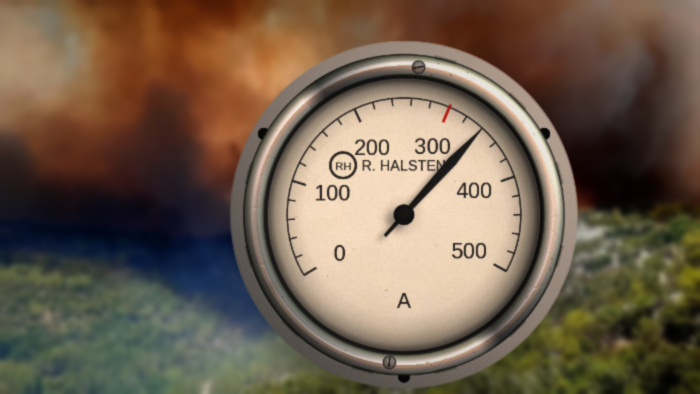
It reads value=340 unit=A
